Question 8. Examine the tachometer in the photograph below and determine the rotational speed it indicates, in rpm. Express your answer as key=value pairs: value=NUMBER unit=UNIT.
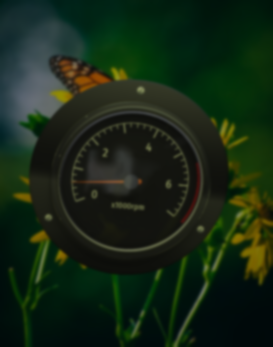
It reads value=600 unit=rpm
